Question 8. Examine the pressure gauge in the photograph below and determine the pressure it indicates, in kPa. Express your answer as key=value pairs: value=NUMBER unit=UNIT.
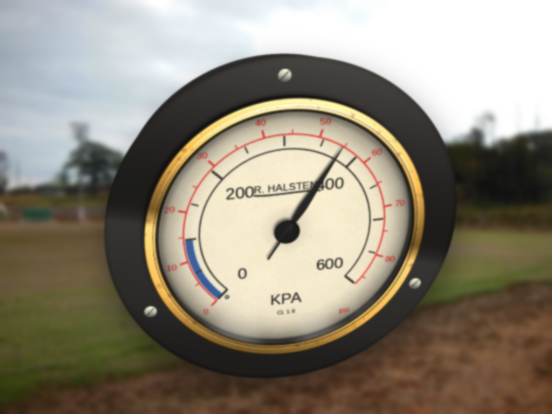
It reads value=375 unit=kPa
